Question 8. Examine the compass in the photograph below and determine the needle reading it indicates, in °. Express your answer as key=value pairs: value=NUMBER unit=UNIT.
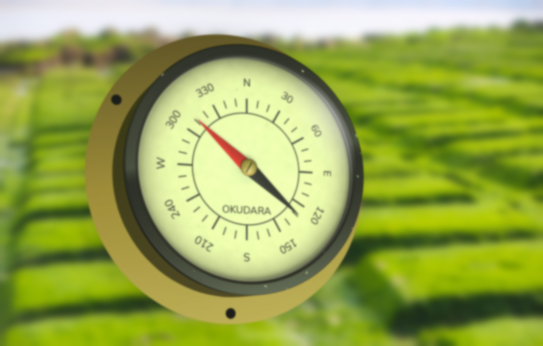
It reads value=310 unit=°
